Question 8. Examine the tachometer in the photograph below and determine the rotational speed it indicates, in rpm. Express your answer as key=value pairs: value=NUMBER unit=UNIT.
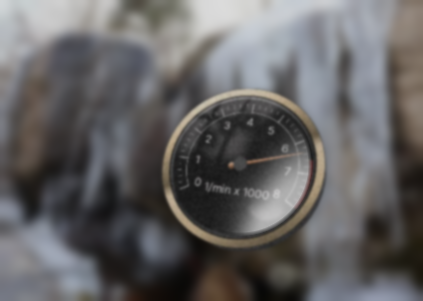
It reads value=6400 unit=rpm
